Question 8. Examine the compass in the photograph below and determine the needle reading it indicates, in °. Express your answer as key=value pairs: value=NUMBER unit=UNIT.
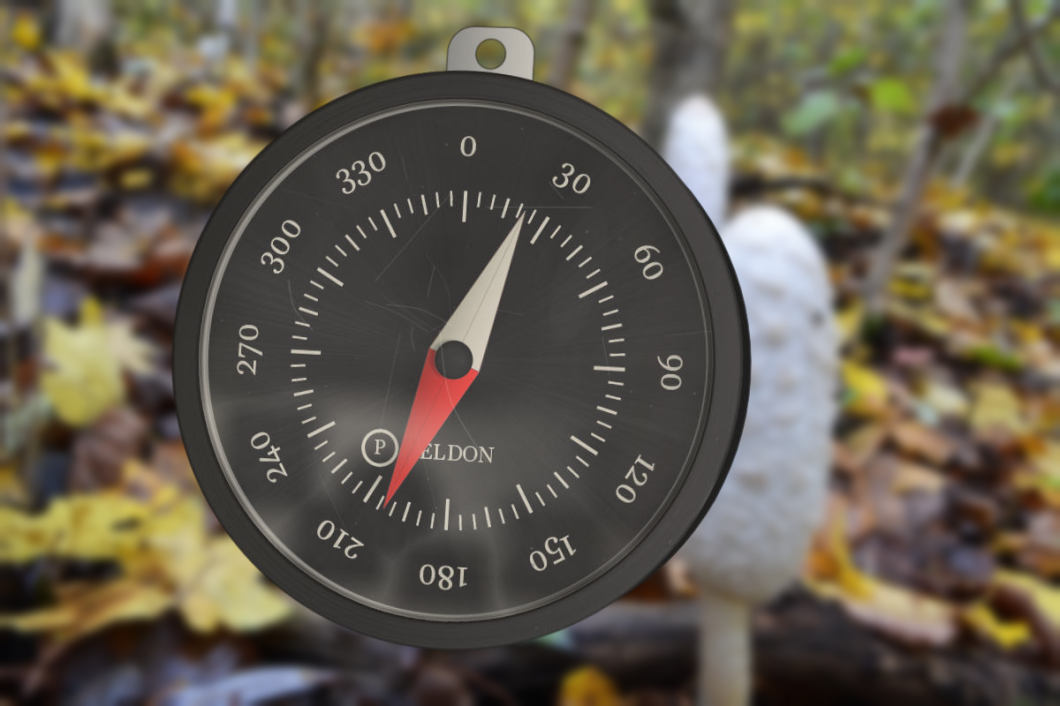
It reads value=202.5 unit=°
